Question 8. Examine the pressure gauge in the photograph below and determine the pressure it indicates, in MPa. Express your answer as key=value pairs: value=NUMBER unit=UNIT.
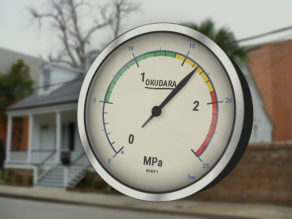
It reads value=1.65 unit=MPa
